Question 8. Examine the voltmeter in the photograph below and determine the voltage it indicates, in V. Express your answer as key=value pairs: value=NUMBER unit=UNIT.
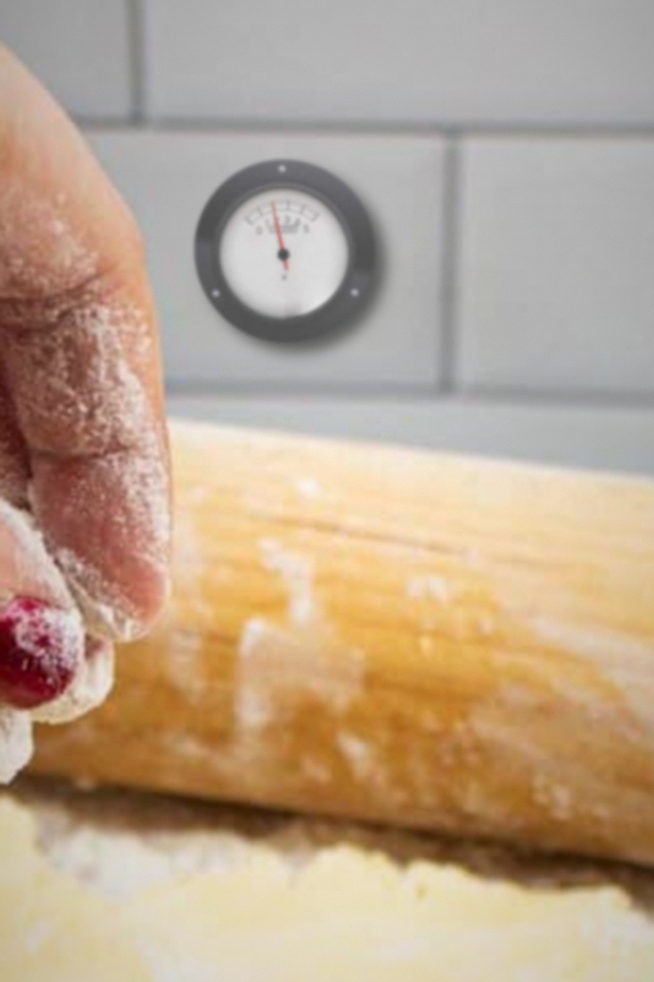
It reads value=2 unit=V
